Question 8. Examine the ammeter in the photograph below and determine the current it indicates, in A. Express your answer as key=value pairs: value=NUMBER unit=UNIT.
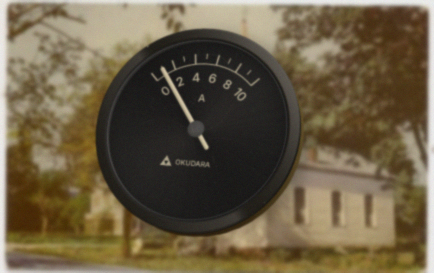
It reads value=1 unit=A
